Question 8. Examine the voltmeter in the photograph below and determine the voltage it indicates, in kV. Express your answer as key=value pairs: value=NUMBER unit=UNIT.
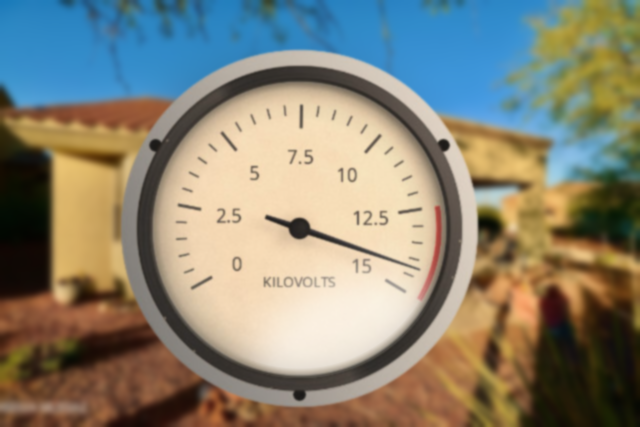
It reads value=14.25 unit=kV
